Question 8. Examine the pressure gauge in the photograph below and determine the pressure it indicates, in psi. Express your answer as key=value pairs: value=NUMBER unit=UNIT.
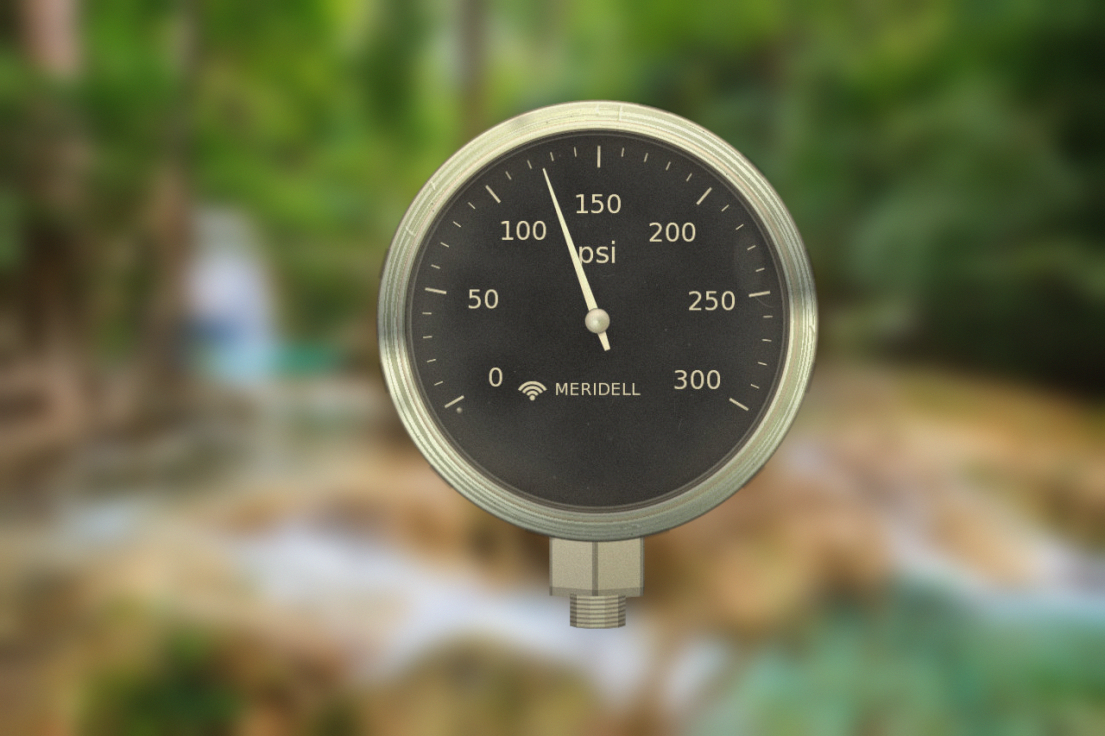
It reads value=125 unit=psi
